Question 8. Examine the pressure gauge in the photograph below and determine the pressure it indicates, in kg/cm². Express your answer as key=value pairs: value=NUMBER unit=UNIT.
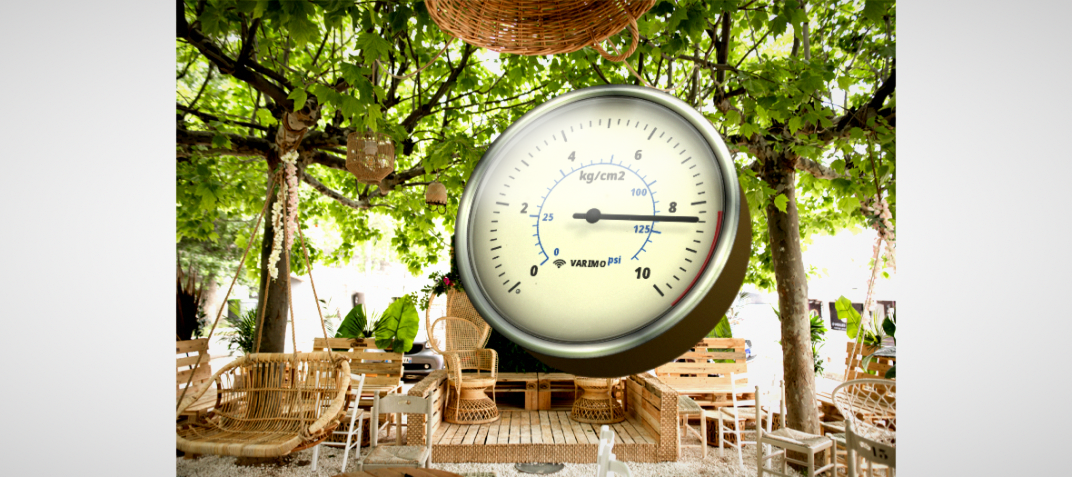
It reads value=8.4 unit=kg/cm²
